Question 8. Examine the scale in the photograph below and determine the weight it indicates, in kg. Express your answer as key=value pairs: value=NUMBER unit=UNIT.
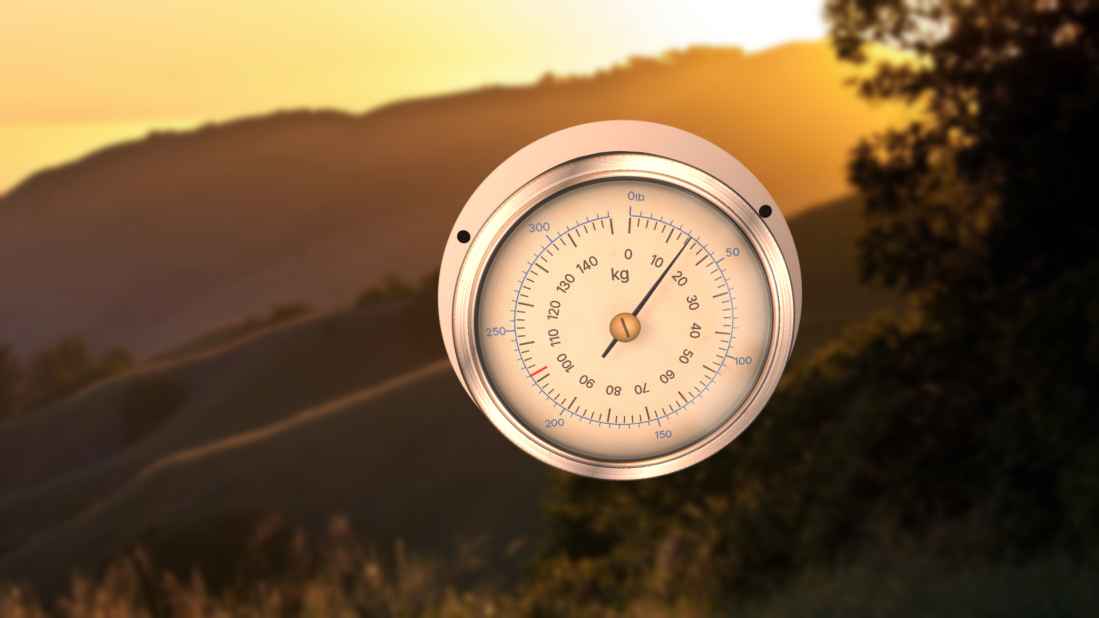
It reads value=14 unit=kg
